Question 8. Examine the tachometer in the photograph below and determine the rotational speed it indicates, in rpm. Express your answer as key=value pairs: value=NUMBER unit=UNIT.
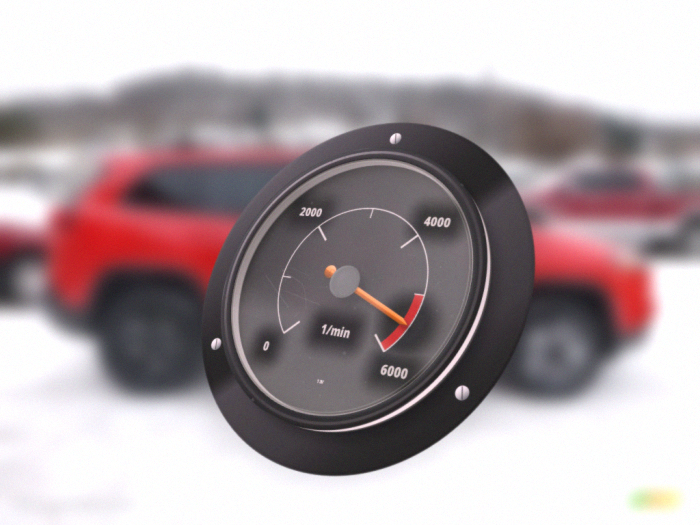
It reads value=5500 unit=rpm
